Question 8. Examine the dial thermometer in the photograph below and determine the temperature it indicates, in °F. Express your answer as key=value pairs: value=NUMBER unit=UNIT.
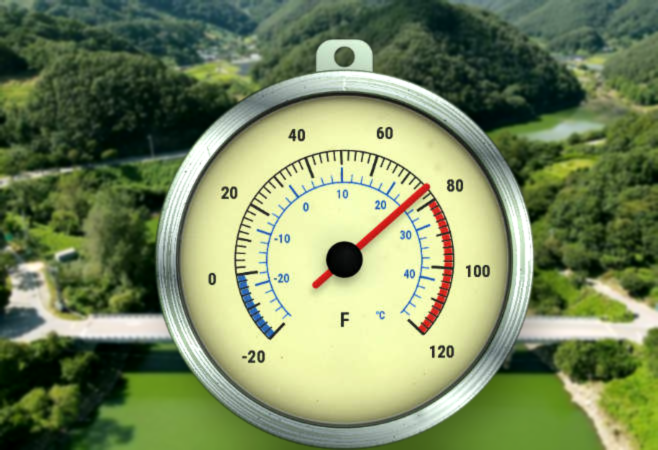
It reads value=76 unit=°F
